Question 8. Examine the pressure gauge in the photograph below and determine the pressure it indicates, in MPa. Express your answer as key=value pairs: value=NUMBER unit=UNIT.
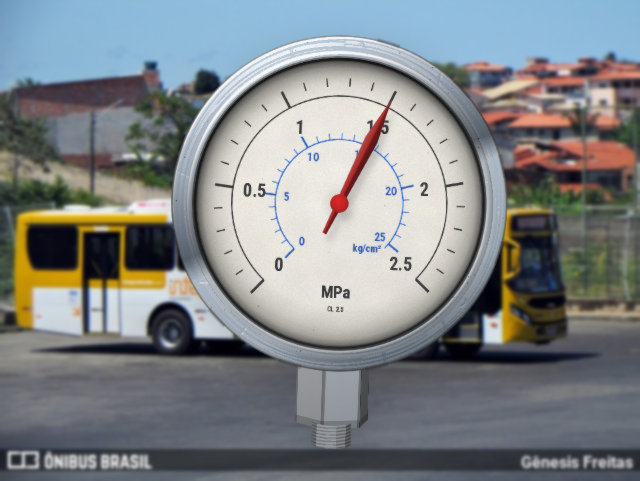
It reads value=1.5 unit=MPa
